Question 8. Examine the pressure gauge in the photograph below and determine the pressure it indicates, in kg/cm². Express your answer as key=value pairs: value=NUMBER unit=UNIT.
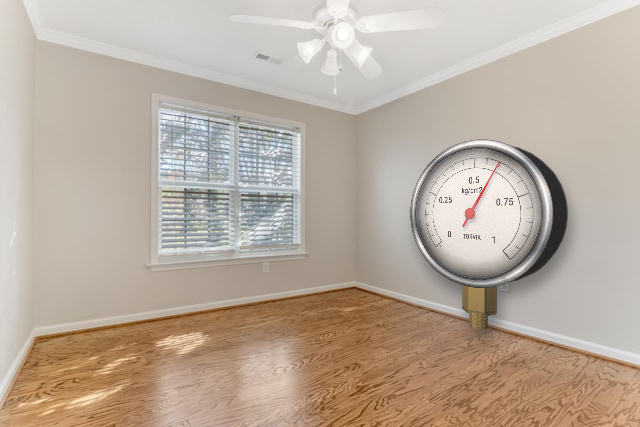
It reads value=0.6 unit=kg/cm²
